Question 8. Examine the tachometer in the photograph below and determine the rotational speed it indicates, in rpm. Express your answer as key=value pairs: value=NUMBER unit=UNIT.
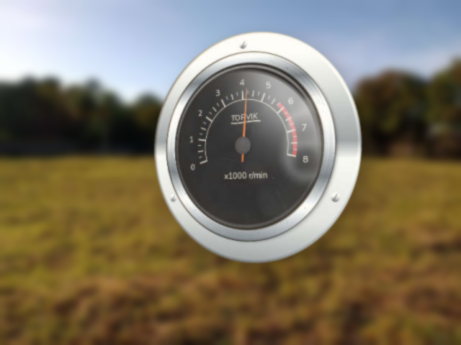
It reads value=4250 unit=rpm
